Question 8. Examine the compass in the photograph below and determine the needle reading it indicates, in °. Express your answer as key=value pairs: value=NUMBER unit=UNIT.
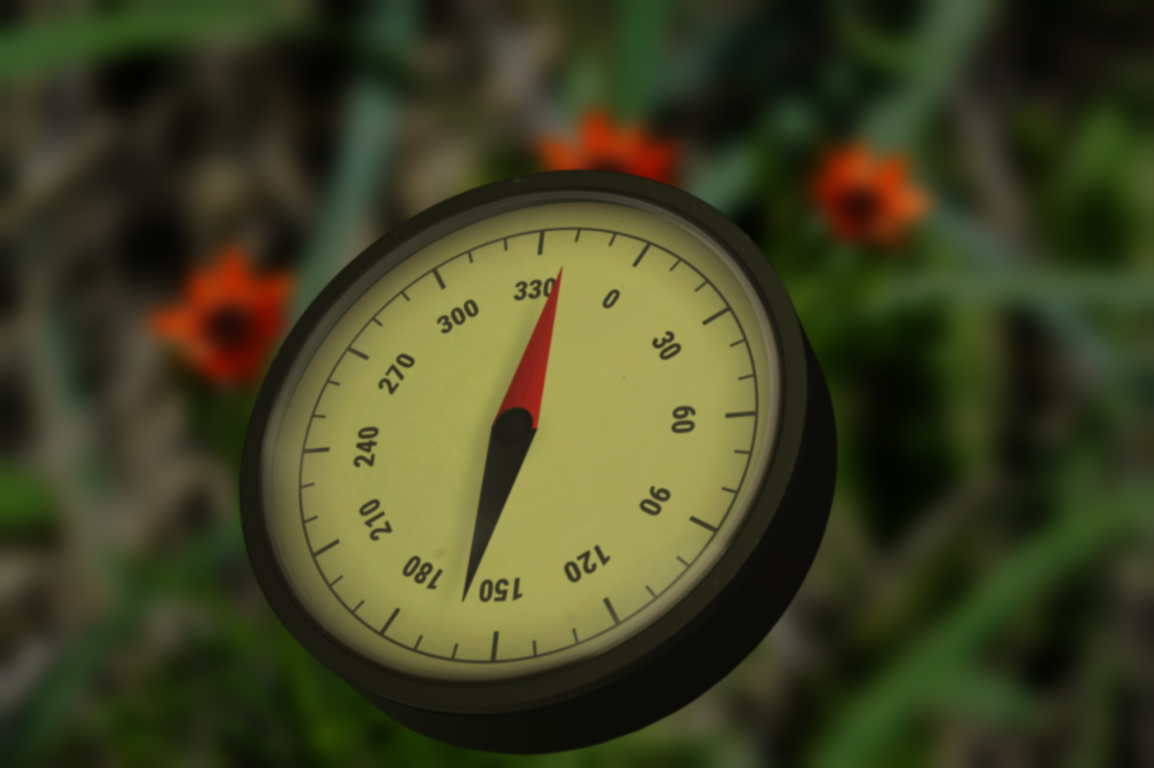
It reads value=340 unit=°
